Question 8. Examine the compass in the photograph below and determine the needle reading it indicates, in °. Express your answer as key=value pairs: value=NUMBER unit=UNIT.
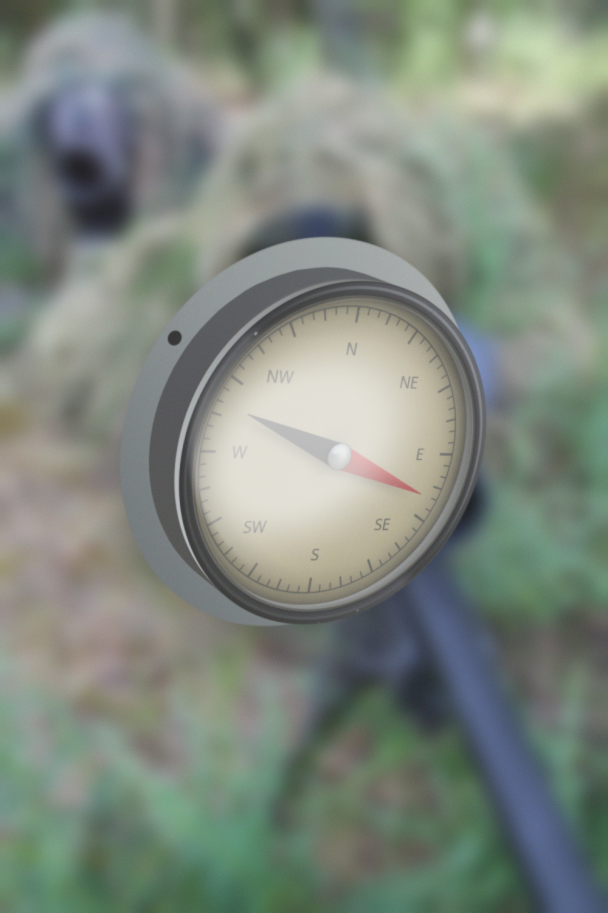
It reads value=110 unit=°
